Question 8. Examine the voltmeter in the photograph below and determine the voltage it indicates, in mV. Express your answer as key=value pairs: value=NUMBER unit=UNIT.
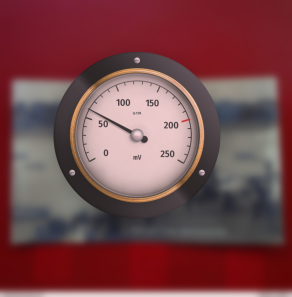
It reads value=60 unit=mV
